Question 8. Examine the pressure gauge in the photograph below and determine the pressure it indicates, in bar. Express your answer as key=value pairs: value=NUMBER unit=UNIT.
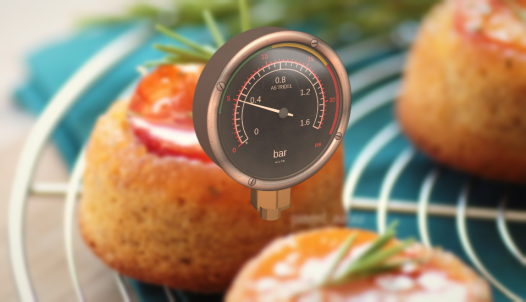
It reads value=0.35 unit=bar
